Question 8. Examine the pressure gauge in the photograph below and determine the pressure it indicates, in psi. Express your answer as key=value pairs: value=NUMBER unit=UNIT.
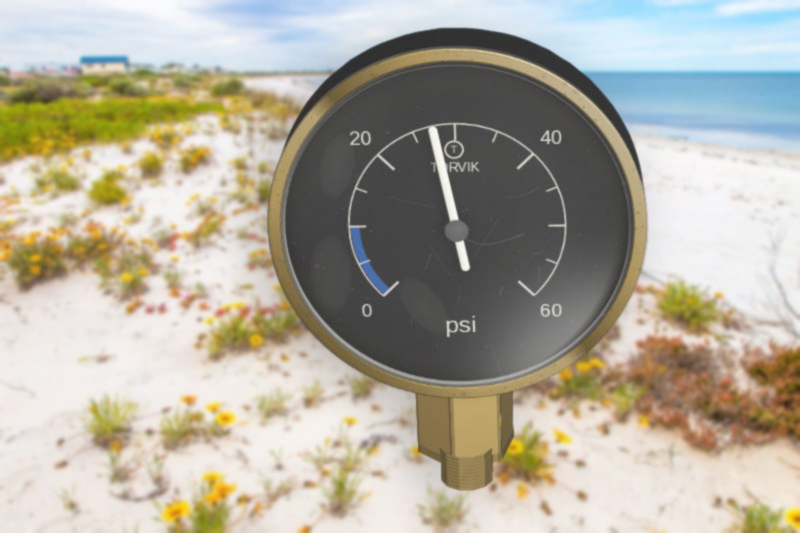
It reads value=27.5 unit=psi
